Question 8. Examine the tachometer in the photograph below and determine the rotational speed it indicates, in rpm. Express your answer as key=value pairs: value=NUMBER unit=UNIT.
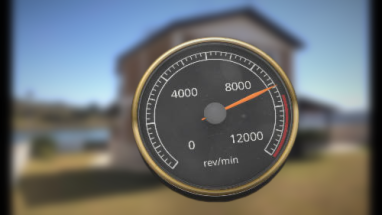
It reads value=9200 unit=rpm
